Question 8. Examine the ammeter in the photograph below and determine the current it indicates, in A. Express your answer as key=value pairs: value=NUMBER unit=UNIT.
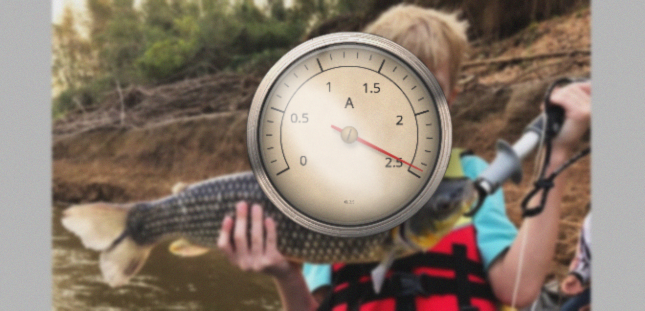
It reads value=2.45 unit=A
